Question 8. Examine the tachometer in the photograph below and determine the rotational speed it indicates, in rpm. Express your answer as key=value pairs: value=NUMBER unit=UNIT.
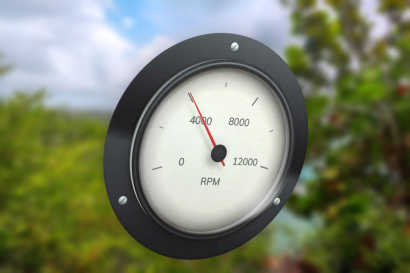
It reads value=4000 unit=rpm
